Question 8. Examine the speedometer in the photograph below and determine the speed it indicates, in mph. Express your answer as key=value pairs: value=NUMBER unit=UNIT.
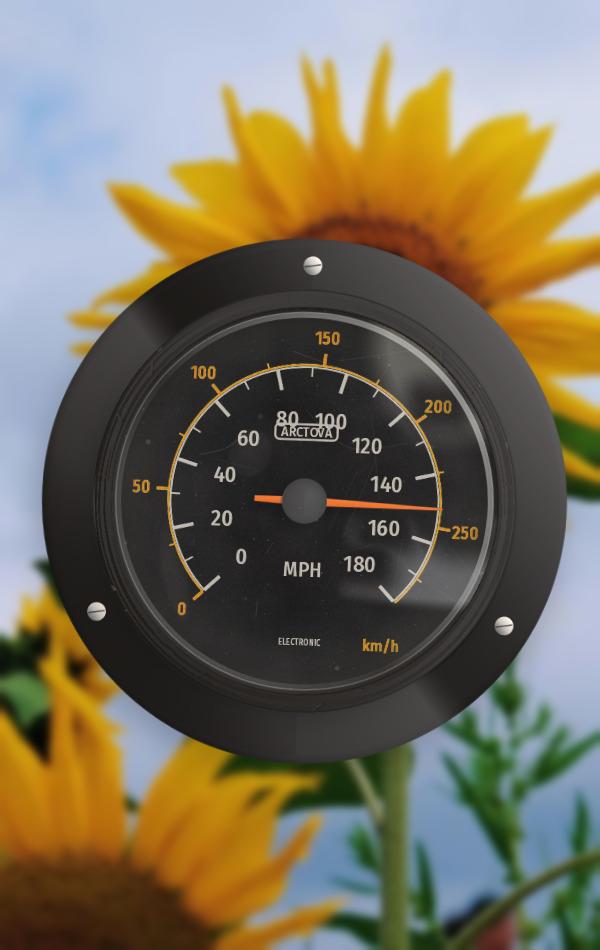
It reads value=150 unit=mph
